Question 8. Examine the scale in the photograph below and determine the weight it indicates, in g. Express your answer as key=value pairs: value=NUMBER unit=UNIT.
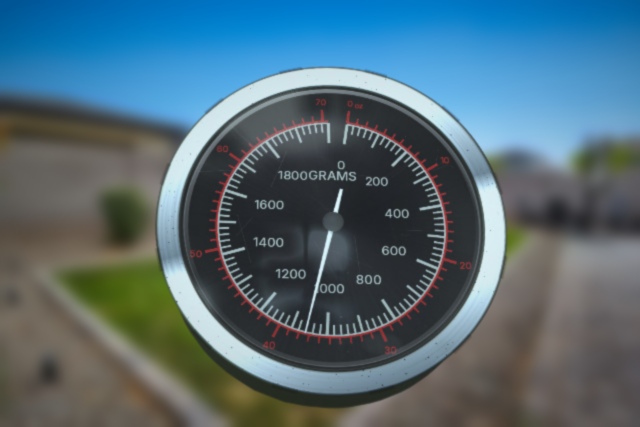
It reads value=1060 unit=g
